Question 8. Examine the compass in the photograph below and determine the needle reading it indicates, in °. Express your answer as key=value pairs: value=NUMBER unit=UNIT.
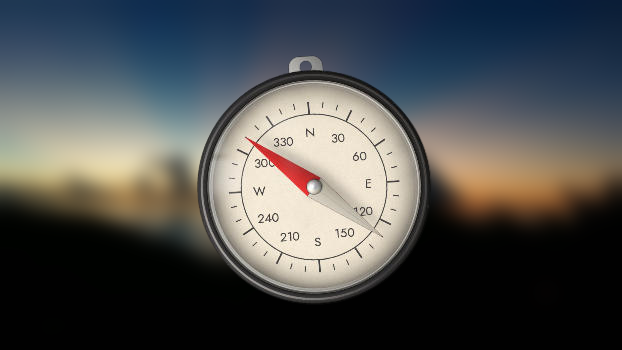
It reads value=310 unit=°
